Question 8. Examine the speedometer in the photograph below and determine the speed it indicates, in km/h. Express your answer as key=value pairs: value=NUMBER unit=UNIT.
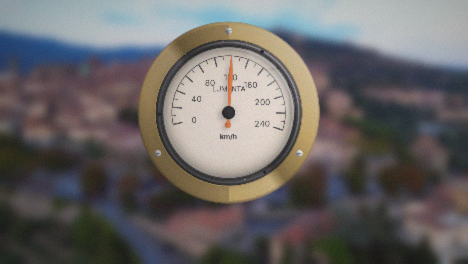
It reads value=120 unit=km/h
